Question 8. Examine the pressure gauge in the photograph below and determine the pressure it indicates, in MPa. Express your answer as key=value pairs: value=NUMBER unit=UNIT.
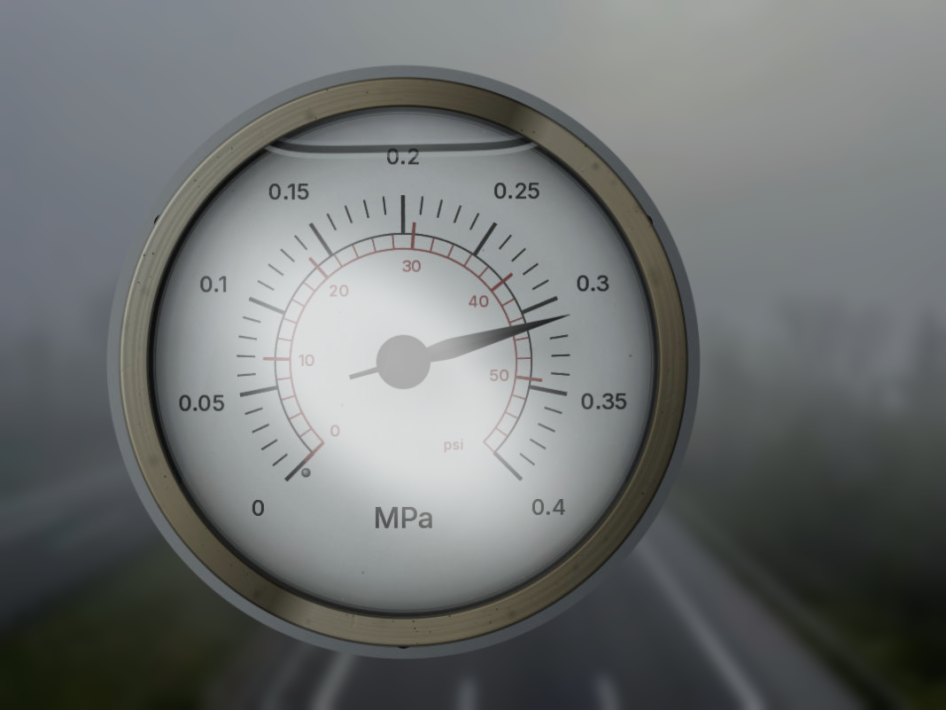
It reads value=0.31 unit=MPa
